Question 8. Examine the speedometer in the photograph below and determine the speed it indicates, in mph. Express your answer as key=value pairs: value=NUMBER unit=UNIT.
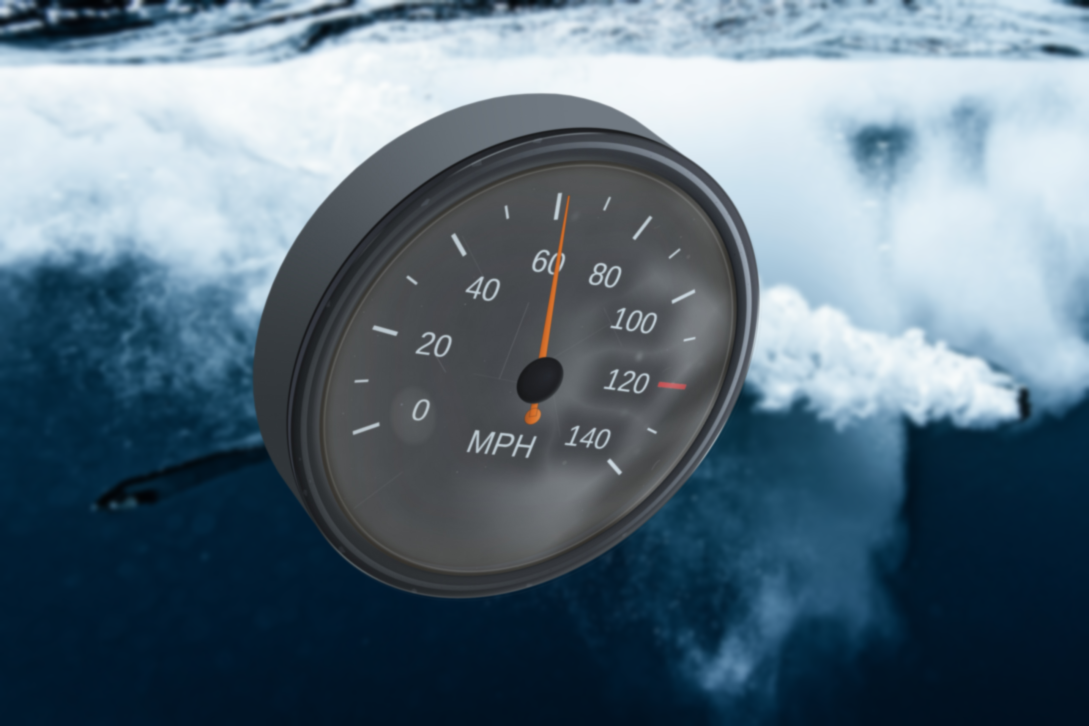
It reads value=60 unit=mph
